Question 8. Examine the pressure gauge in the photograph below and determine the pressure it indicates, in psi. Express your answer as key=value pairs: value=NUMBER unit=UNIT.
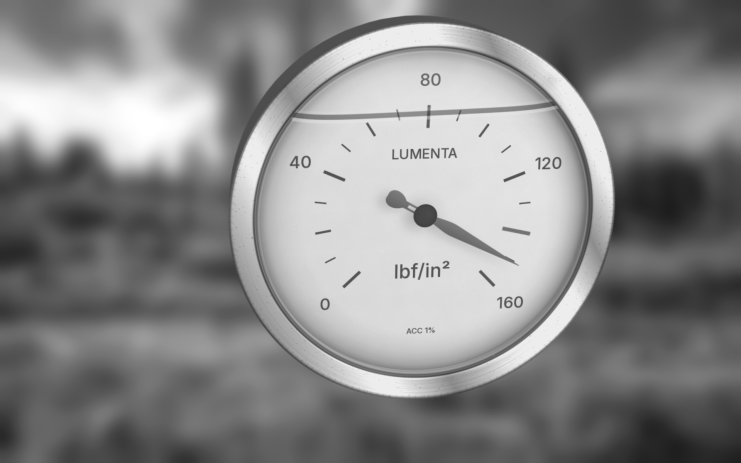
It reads value=150 unit=psi
